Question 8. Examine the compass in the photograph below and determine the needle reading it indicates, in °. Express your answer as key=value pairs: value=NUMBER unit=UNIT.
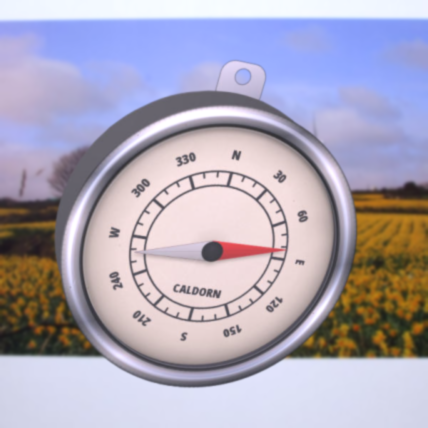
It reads value=80 unit=°
